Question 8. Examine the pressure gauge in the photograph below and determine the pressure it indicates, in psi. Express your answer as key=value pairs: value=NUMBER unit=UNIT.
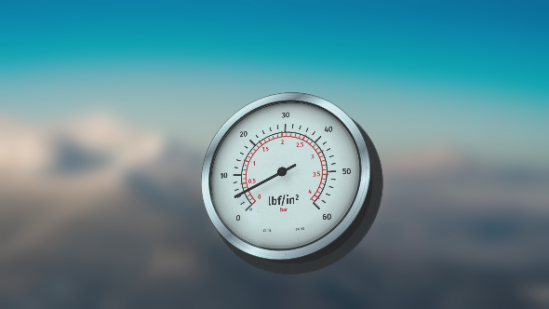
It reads value=4 unit=psi
